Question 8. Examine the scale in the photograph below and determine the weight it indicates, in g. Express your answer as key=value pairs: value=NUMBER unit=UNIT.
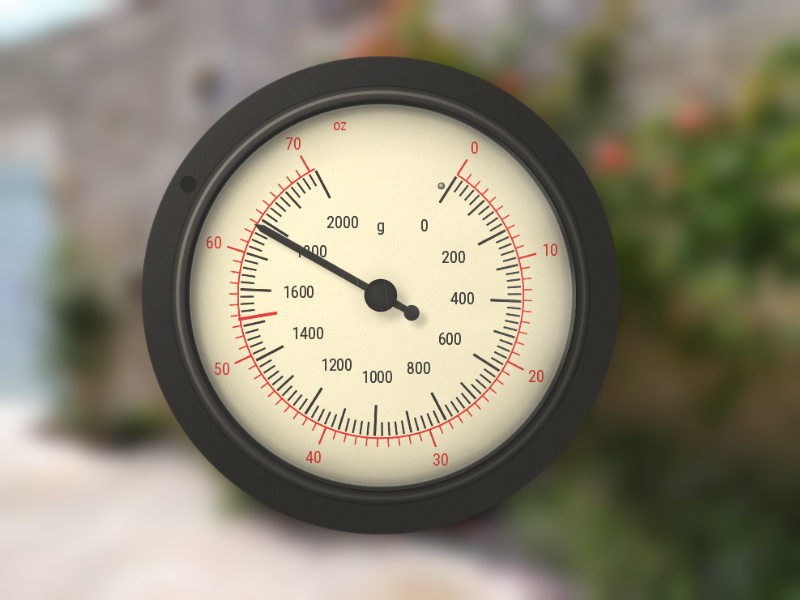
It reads value=1780 unit=g
